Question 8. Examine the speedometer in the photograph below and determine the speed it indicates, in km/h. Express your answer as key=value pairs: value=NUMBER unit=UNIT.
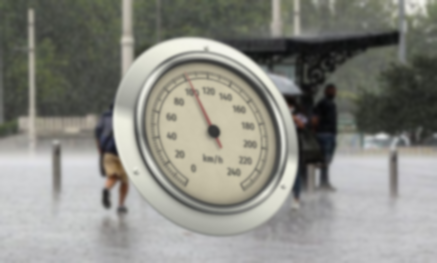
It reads value=100 unit=km/h
